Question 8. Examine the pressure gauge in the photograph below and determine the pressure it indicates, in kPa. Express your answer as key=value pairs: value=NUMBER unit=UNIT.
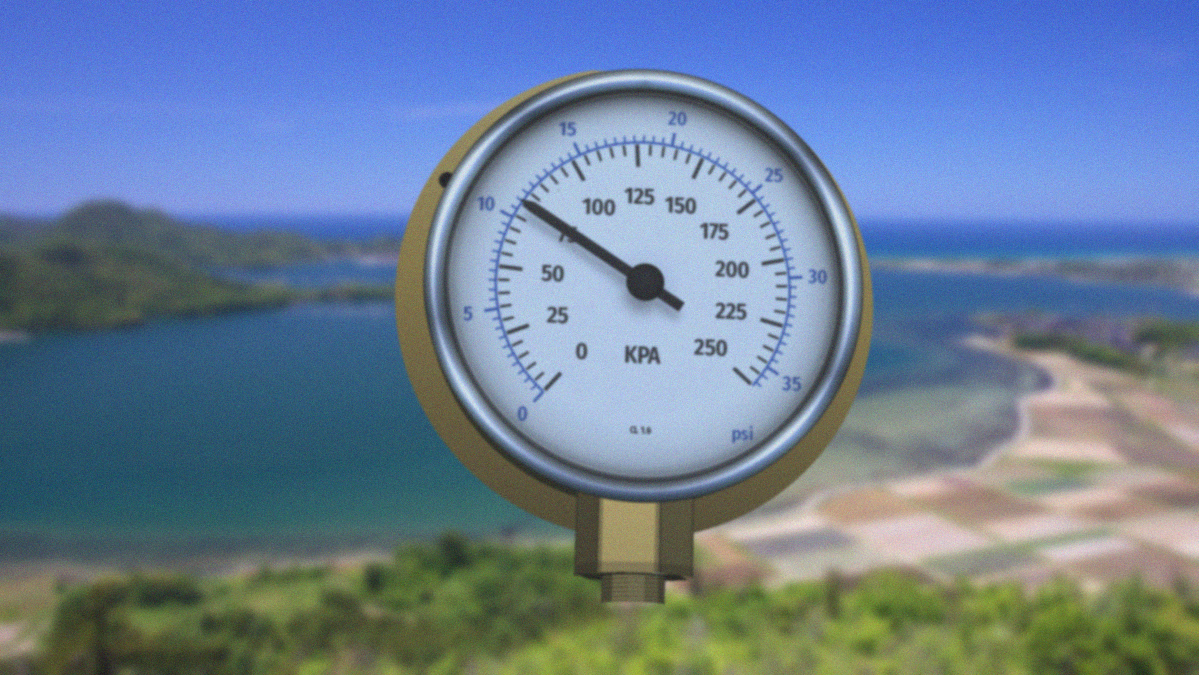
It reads value=75 unit=kPa
